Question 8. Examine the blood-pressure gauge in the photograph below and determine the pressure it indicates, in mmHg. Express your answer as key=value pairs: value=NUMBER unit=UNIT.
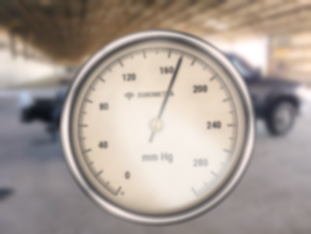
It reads value=170 unit=mmHg
